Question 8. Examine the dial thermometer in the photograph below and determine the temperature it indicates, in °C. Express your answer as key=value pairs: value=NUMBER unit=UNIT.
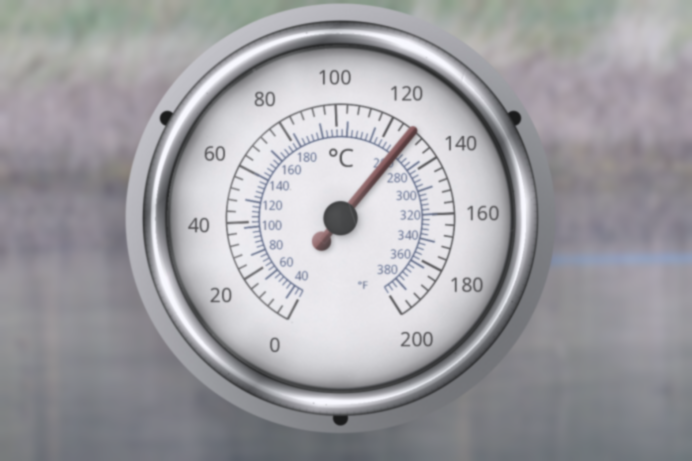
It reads value=128 unit=°C
